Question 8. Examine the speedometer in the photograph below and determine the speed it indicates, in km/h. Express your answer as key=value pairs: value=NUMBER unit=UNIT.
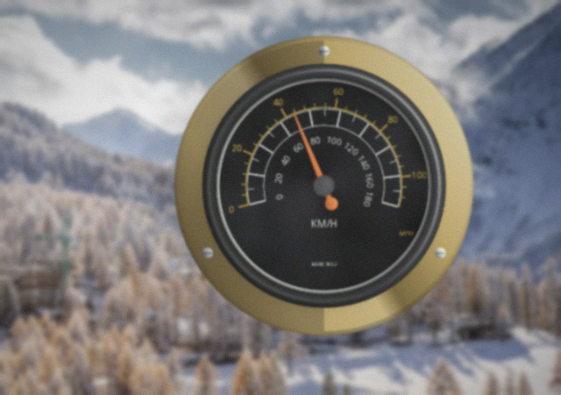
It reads value=70 unit=km/h
